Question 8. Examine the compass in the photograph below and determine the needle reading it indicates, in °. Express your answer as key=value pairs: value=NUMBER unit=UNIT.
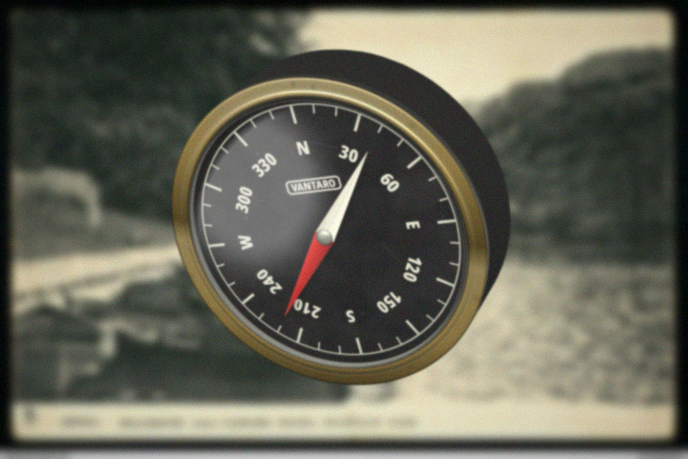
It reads value=220 unit=°
